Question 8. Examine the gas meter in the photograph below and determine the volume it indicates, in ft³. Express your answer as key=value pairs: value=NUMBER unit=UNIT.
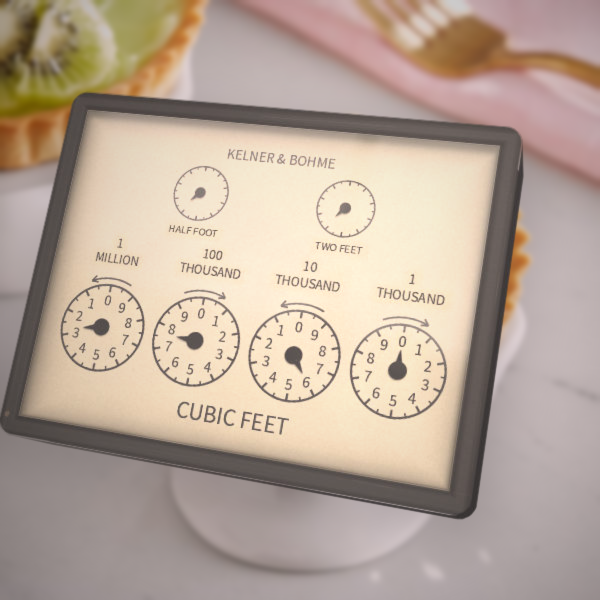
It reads value=276000 unit=ft³
